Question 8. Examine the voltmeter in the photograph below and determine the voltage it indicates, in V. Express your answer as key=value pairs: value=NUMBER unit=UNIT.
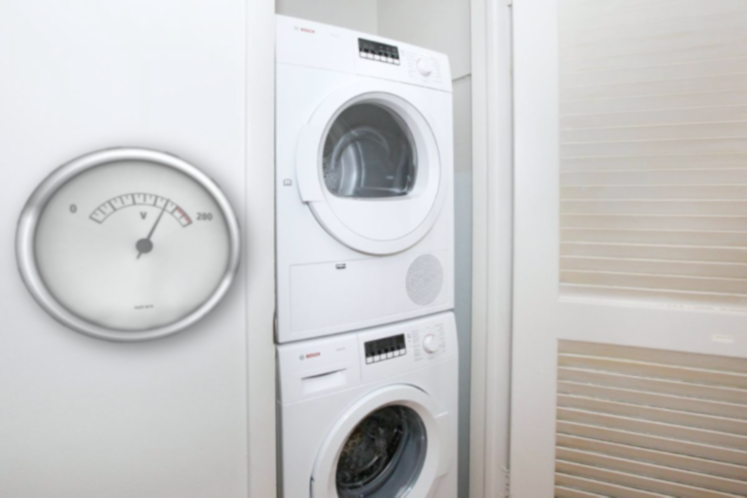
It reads value=140 unit=V
